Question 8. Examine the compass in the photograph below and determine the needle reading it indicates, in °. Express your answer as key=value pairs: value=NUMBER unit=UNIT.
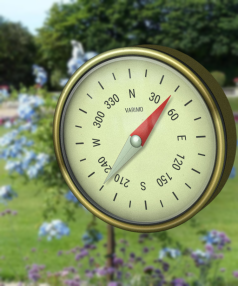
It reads value=45 unit=°
